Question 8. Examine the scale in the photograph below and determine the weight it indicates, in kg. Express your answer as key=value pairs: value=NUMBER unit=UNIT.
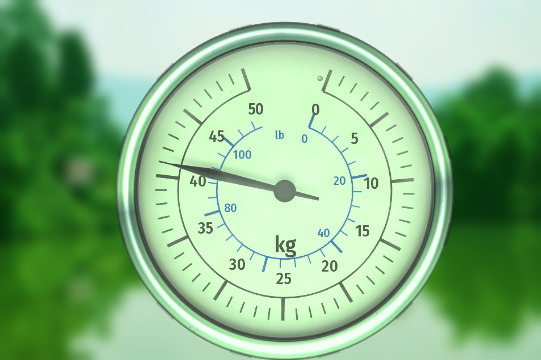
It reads value=41 unit=kg
